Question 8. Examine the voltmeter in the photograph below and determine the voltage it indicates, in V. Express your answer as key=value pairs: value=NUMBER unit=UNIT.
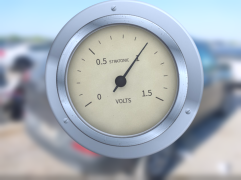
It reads value=1 unit=V
